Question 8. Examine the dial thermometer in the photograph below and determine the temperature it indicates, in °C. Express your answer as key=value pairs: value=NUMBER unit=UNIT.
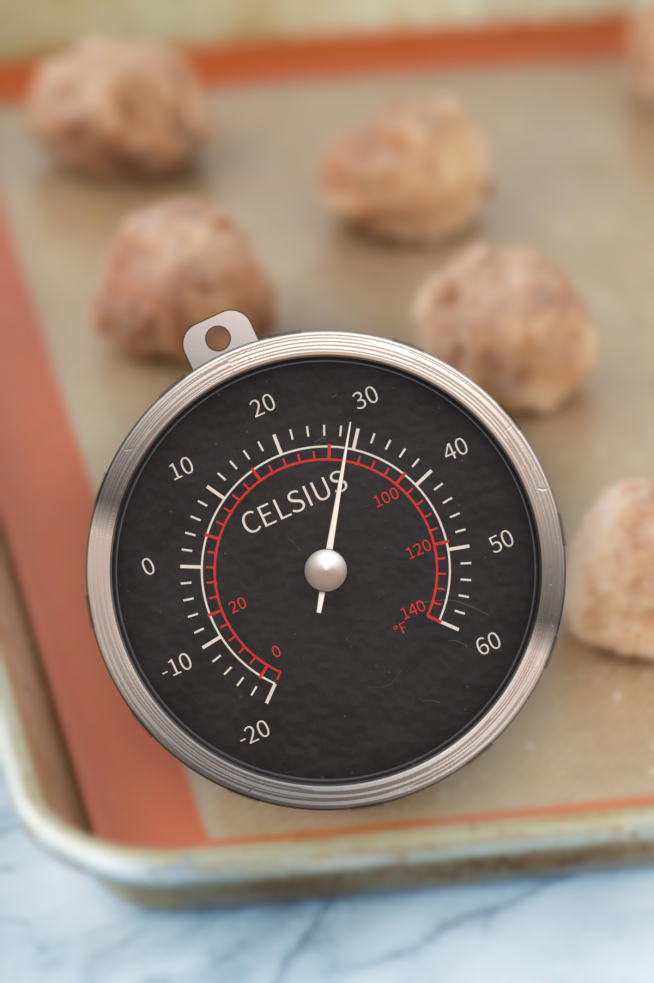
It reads value=29 unit=°C
